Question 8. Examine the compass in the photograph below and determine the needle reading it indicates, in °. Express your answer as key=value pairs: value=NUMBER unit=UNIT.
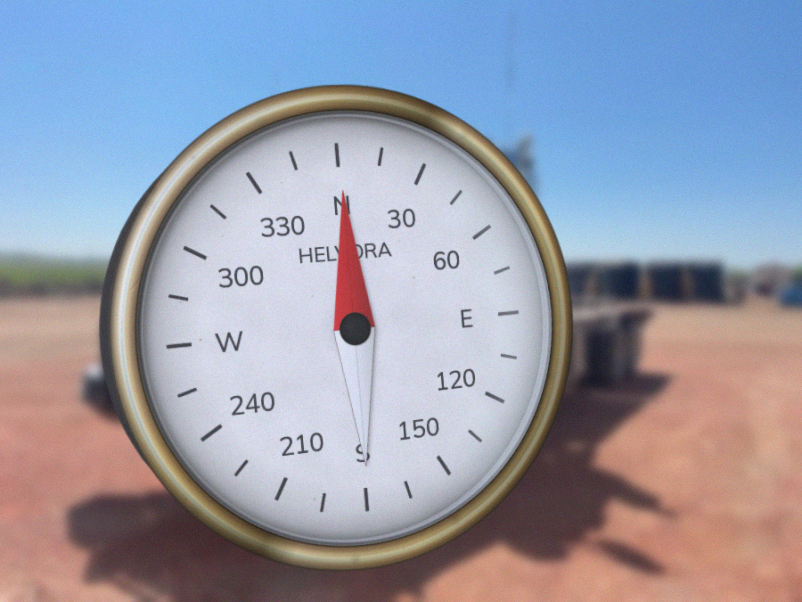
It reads value=0 unit=°
